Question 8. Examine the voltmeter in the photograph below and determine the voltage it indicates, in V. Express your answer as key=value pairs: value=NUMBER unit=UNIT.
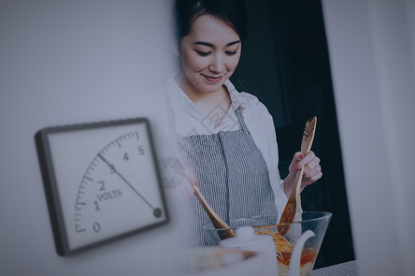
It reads value=3 unit=V
